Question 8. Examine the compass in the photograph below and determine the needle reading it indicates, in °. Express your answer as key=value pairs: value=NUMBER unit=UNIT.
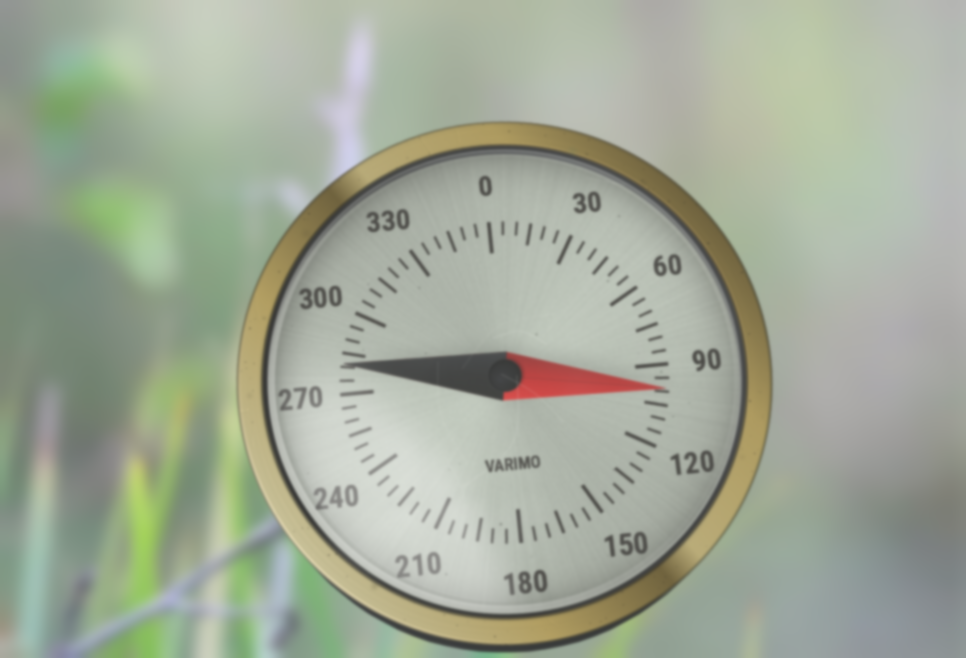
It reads value=100 unit=°
